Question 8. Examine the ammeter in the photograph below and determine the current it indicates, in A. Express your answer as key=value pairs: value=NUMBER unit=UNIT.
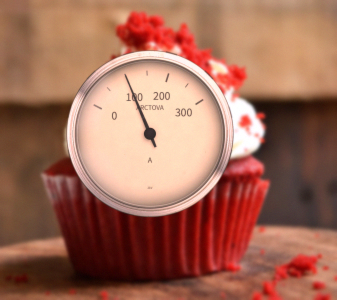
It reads value=100 unit=A
